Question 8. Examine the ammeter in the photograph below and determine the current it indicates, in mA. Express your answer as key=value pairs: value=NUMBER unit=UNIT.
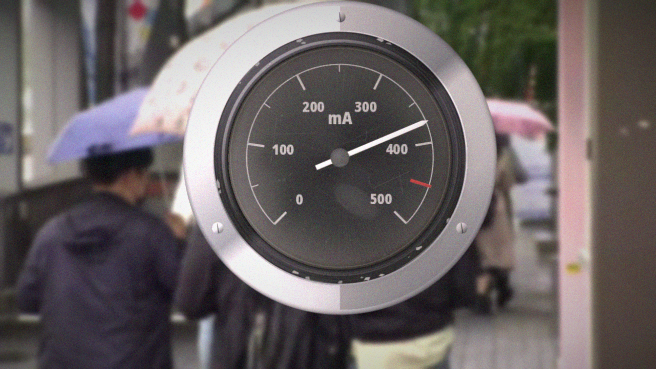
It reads value=375 unit=mA
